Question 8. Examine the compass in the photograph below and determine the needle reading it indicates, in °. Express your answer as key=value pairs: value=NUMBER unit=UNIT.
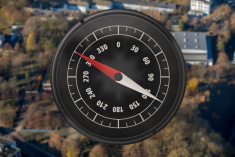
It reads value=300 unit=°
